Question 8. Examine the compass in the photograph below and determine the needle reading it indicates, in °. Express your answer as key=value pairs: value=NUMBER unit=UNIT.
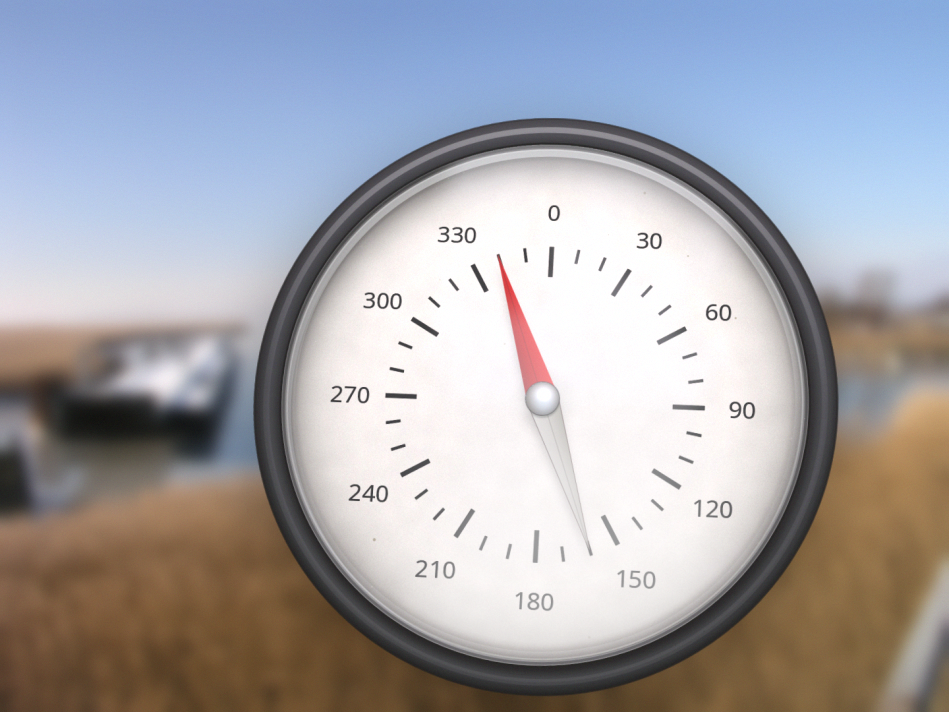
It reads value=340 unit=°
